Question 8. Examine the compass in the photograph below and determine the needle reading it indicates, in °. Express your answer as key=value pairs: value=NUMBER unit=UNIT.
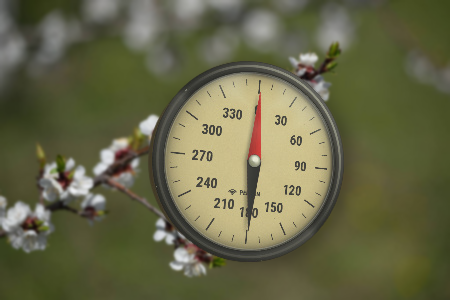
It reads value=0 unit=°
